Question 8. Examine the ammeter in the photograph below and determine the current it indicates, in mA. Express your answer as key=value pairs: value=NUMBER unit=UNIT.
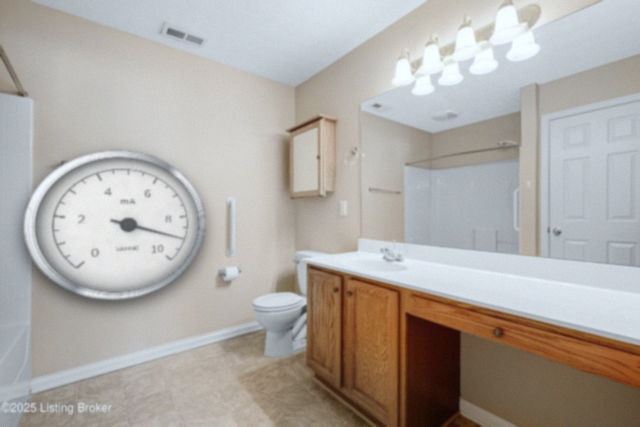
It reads value=9 unit=mA
